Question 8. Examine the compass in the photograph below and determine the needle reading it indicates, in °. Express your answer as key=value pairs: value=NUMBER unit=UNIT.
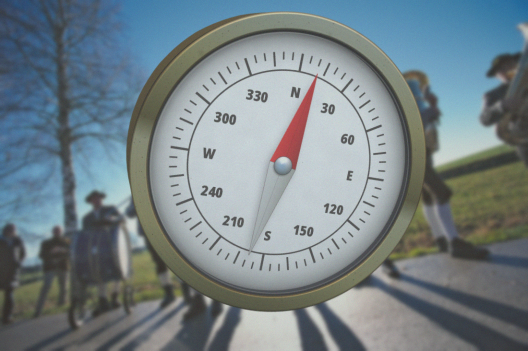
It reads value=10 unit=°
